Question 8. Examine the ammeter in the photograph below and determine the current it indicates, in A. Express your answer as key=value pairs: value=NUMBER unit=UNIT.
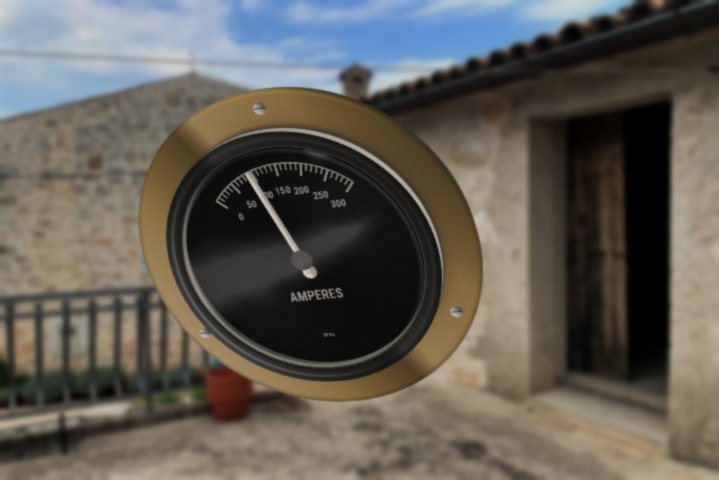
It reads value=100 unit=A
